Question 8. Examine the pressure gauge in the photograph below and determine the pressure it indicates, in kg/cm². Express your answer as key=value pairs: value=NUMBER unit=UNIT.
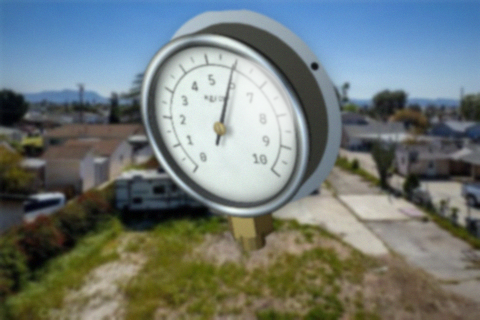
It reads value=6 unit=kg/cm²
